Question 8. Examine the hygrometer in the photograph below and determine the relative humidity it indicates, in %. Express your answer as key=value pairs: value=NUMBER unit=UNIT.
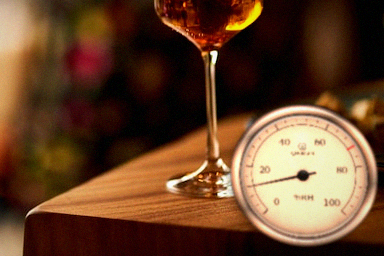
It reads value=12 unit=%
